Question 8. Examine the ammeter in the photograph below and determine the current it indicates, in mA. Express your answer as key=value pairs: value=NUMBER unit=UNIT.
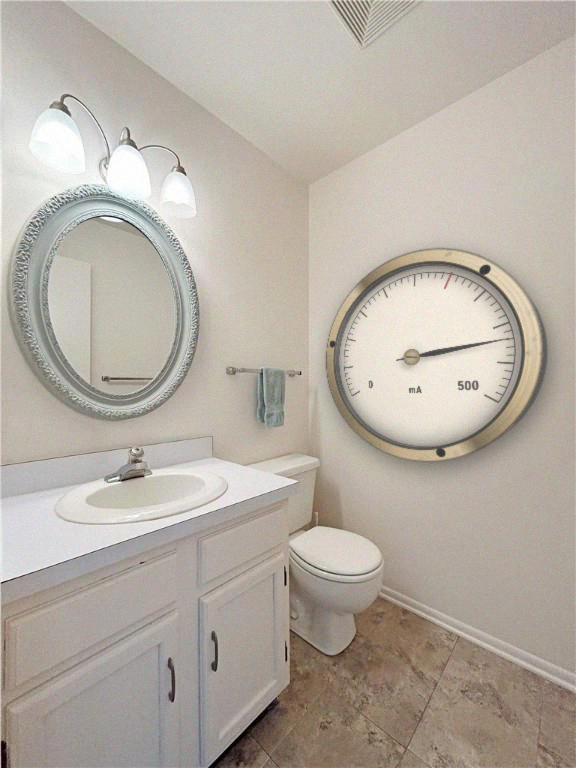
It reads value=420 unit=mA
